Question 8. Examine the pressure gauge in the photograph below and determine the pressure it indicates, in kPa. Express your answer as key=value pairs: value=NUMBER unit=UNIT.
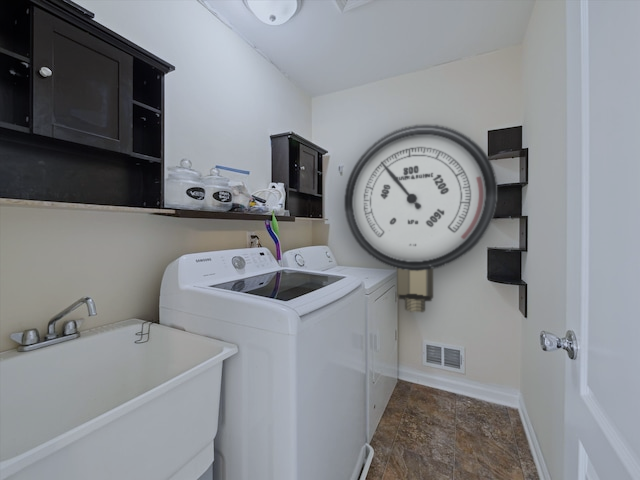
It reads value=600 unit=kPa
